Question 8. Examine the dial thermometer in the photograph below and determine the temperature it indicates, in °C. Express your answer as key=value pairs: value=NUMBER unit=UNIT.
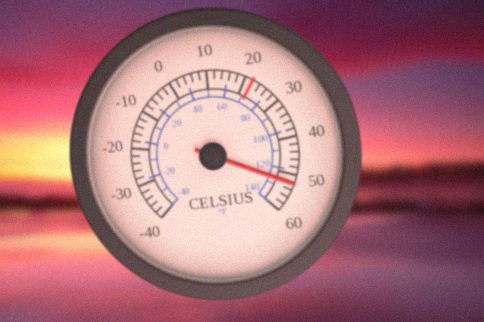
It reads value=52 unit=°C
